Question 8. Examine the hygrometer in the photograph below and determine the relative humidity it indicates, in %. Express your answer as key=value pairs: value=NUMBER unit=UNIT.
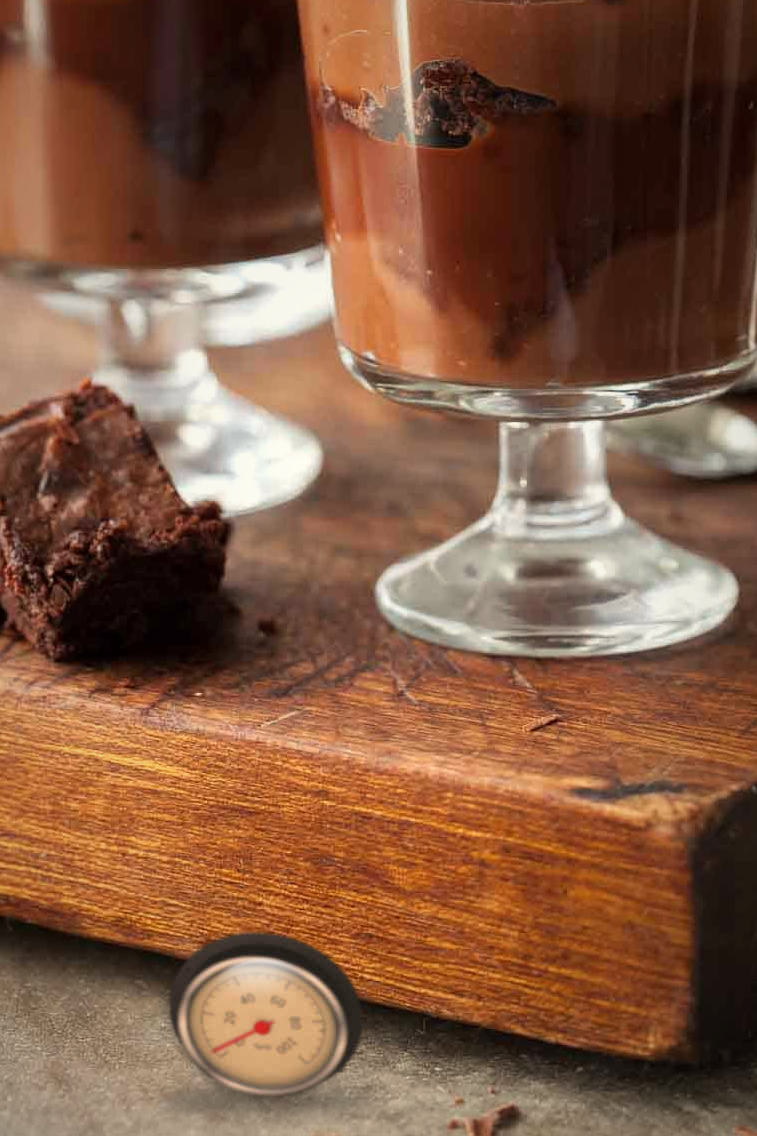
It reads value=4 unit=%
